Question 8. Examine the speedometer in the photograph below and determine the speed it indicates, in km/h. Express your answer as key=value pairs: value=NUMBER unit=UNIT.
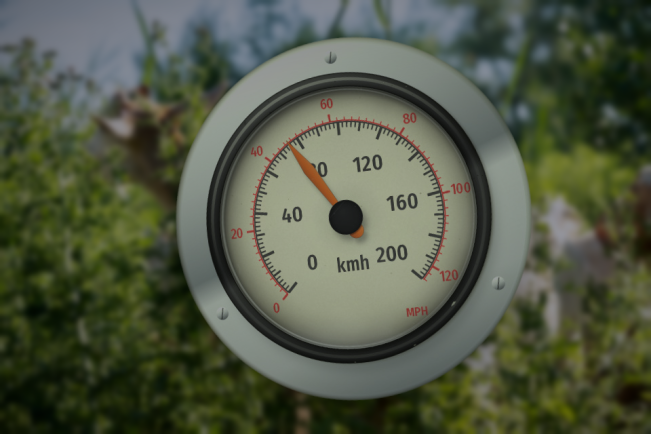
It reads value=76 unit=km/h
